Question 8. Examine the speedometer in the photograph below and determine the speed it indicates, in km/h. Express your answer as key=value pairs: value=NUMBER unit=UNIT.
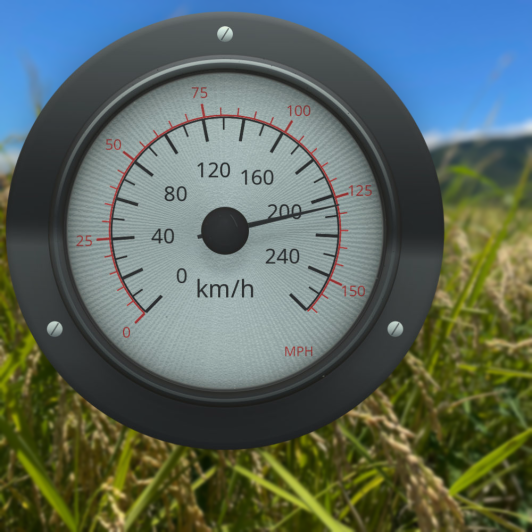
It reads value=205 unit=km/h
